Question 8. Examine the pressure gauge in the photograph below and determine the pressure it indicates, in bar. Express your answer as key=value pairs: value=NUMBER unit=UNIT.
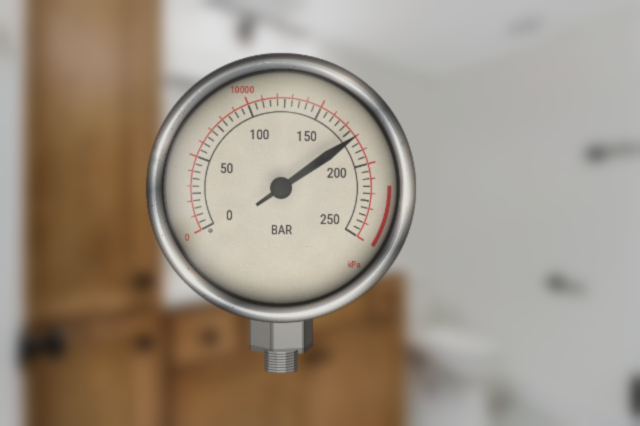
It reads value=180 unit=bar
